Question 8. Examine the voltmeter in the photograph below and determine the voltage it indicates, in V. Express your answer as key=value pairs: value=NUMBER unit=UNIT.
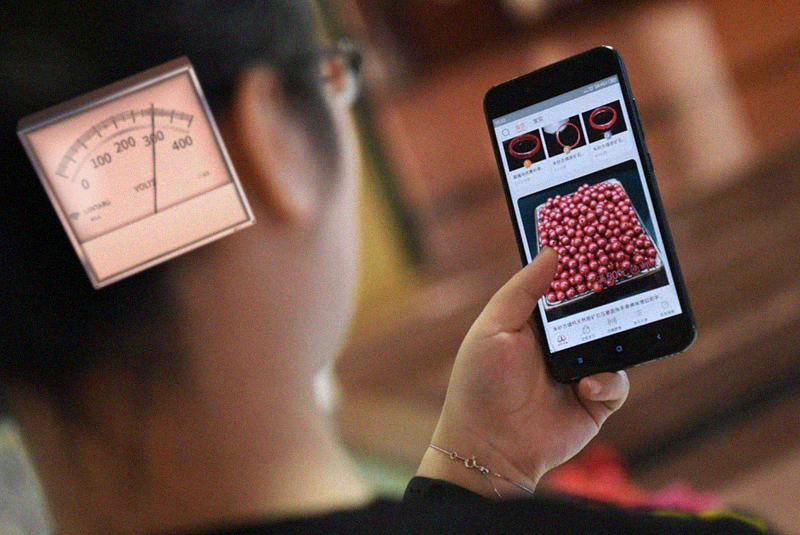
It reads value=300 unit=V
